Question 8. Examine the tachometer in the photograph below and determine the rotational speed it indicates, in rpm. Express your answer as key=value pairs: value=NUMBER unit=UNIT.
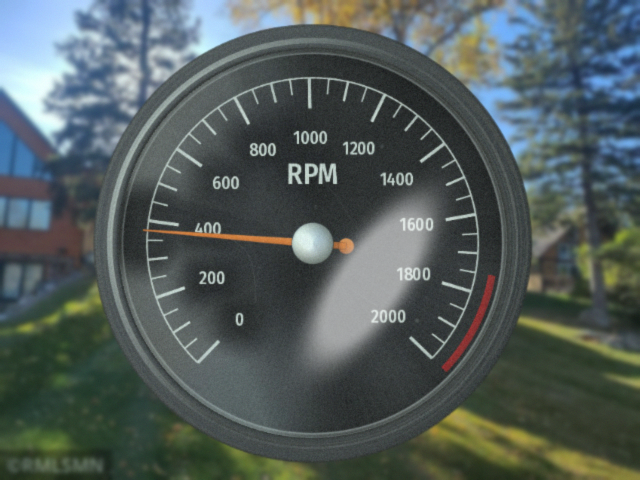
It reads value=375 unit=rpm
